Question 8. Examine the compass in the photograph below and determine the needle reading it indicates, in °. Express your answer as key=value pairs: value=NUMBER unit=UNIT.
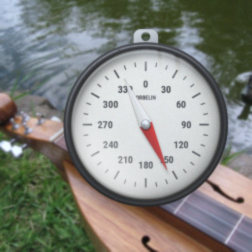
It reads value=155 unit=°
